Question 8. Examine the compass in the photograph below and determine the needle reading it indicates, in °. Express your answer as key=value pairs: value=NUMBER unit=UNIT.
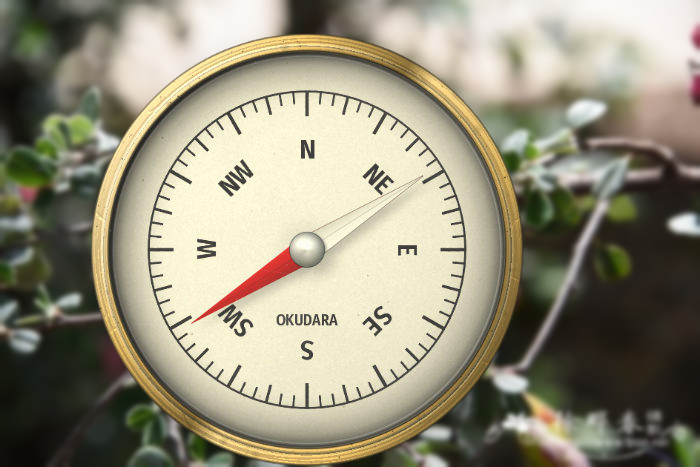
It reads value=237.5 unit=°
